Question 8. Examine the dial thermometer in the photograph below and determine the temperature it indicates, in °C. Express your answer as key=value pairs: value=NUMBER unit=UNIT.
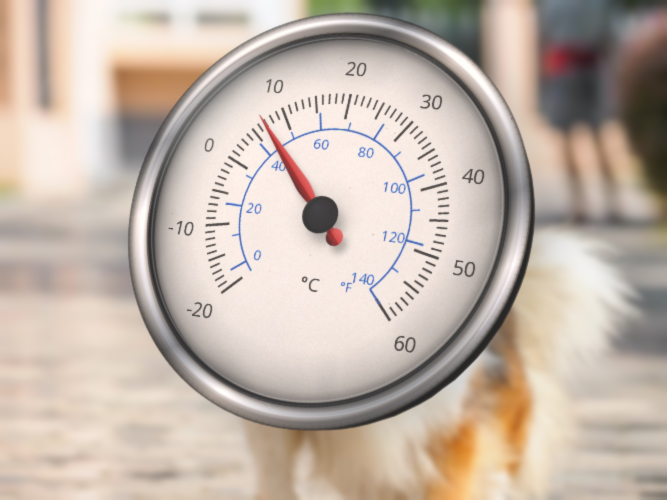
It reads value=7 unit=°C
